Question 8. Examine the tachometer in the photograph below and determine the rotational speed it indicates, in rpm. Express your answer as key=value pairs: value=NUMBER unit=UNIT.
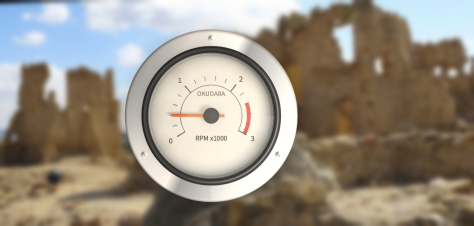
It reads value=400 unit=rpm
